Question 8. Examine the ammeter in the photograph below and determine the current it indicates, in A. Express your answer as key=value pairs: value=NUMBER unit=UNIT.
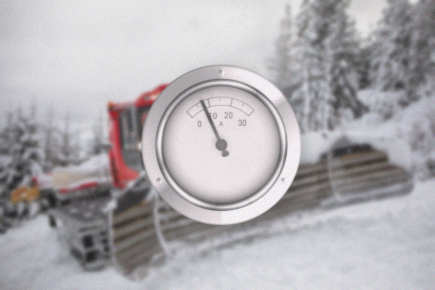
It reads value=7.5 unit=A
